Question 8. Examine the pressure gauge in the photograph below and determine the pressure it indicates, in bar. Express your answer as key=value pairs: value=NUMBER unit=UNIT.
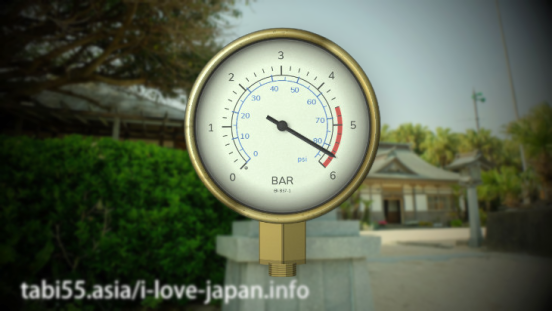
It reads value=5.7 unit=bar
